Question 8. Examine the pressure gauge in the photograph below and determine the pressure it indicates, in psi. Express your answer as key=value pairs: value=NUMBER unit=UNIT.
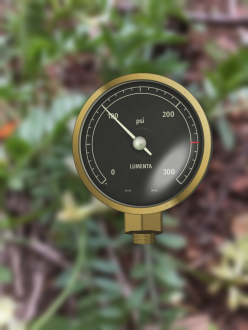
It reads value=100 unit=psi
